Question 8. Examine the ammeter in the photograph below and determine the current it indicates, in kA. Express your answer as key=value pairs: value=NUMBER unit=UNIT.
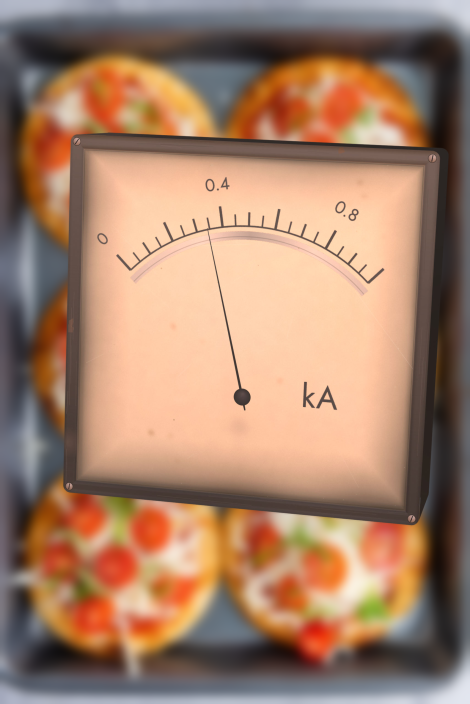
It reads value=0.35 unit=kA
